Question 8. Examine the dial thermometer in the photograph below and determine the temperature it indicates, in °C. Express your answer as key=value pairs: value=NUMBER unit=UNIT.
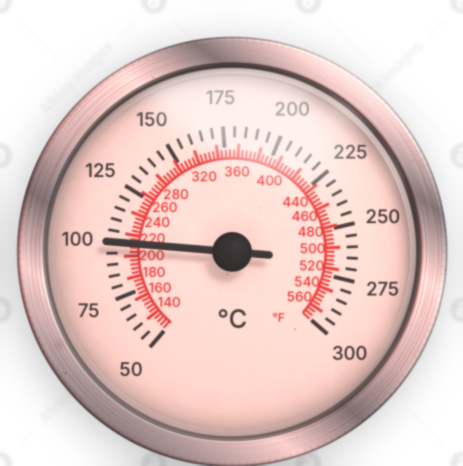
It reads value=100 unit=°C
